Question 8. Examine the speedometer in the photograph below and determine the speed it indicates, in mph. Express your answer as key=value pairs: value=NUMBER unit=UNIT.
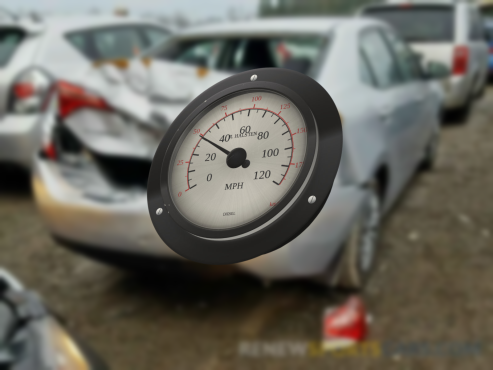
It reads value=30 unit=mph
